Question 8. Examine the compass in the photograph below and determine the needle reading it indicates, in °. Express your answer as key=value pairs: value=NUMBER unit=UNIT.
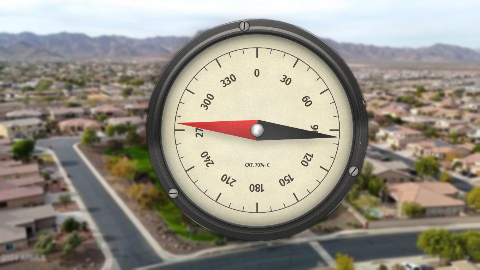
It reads value=275 unit=°
